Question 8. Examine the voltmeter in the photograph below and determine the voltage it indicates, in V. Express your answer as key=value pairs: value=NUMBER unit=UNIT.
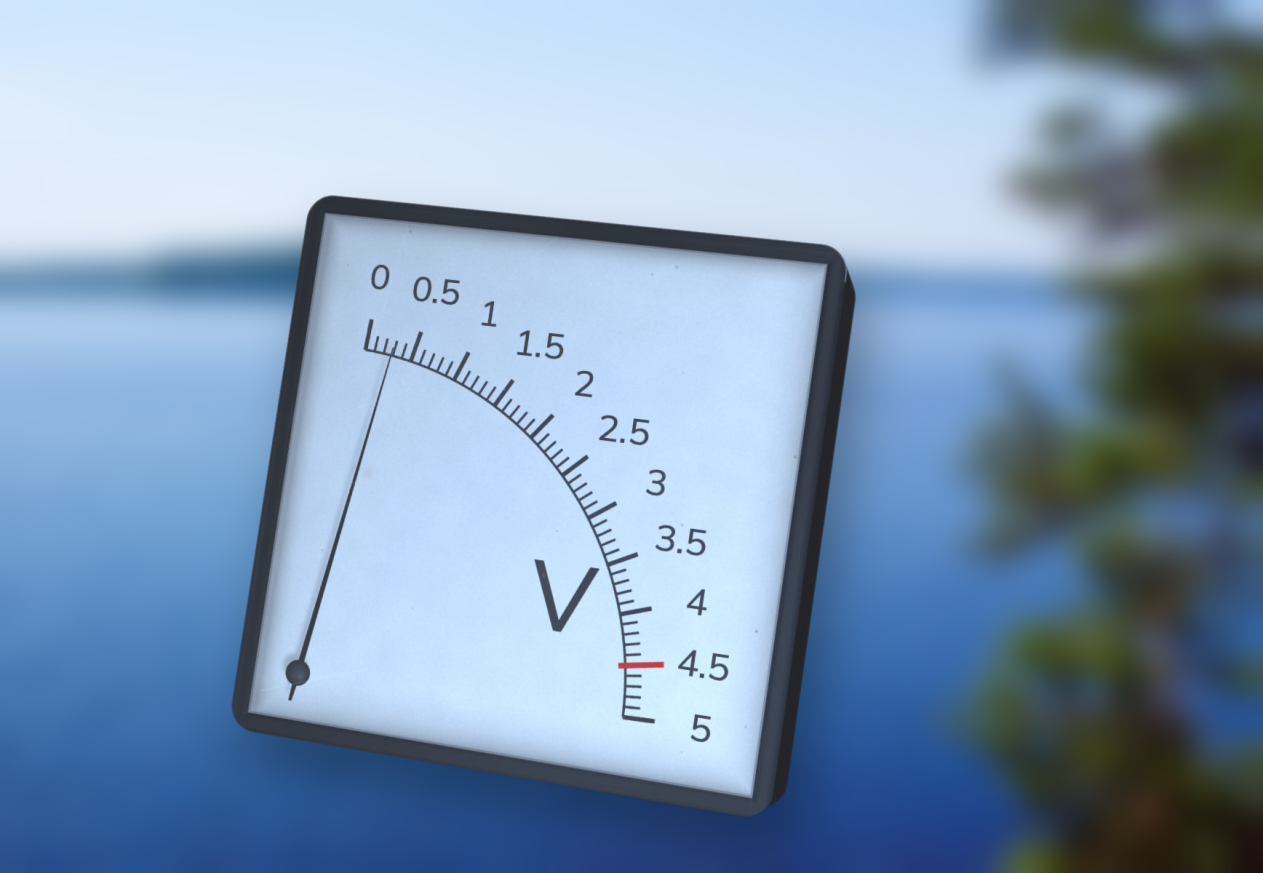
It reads value=0.3 unit=V
